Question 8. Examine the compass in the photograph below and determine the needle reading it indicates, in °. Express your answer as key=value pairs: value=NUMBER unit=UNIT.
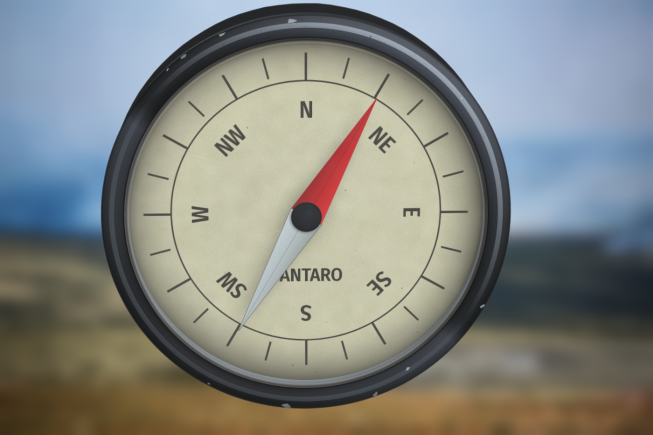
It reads value=30 unit=°
